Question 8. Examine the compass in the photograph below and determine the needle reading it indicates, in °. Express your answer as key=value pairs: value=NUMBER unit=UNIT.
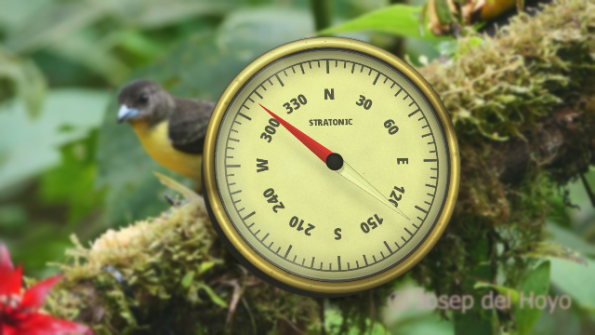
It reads value=310 unit=°
